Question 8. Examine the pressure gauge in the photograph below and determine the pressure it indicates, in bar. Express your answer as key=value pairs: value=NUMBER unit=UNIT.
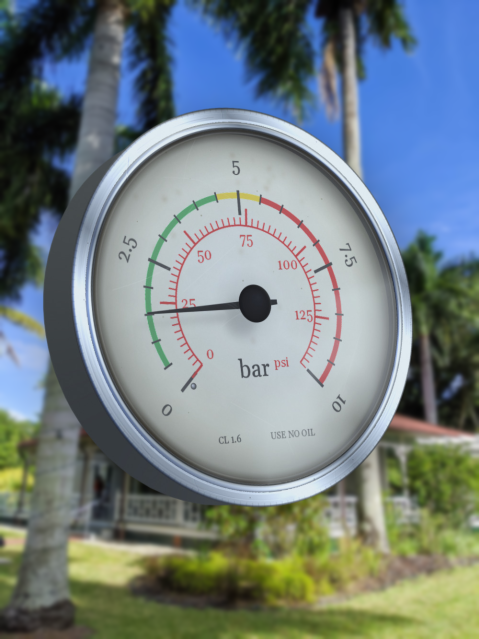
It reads value=1.5 unit=bar
